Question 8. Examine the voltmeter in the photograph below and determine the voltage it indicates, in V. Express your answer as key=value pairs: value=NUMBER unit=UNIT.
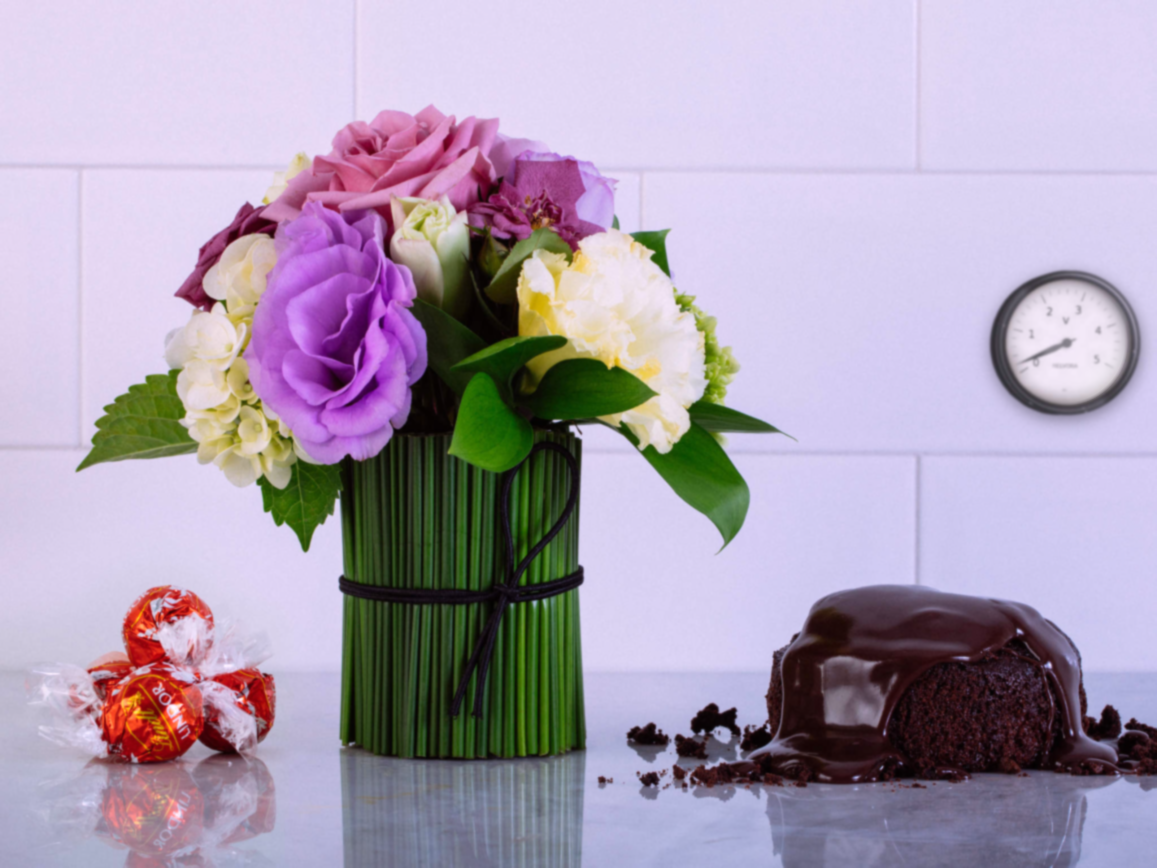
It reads value=0.2 unit=V
